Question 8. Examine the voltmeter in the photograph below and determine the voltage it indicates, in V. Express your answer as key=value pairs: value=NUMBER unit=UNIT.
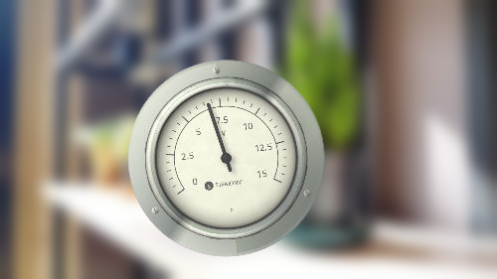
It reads value=6.75 unit=V
